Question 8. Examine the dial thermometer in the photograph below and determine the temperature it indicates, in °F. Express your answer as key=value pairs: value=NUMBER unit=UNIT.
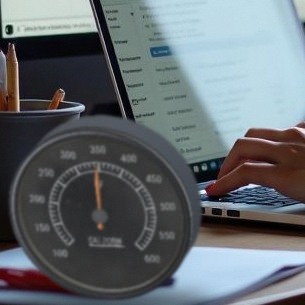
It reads value=350 unit=°F
